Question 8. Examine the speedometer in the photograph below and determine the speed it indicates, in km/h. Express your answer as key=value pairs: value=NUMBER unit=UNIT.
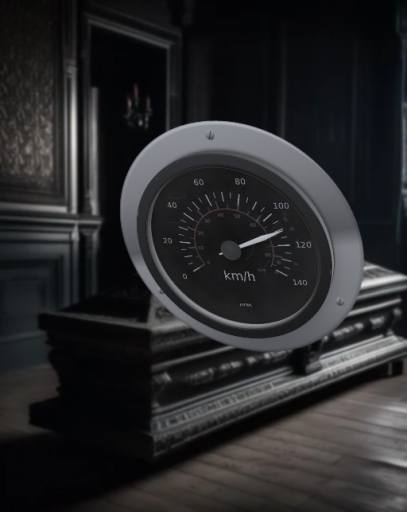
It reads value=110 unit=km/h
